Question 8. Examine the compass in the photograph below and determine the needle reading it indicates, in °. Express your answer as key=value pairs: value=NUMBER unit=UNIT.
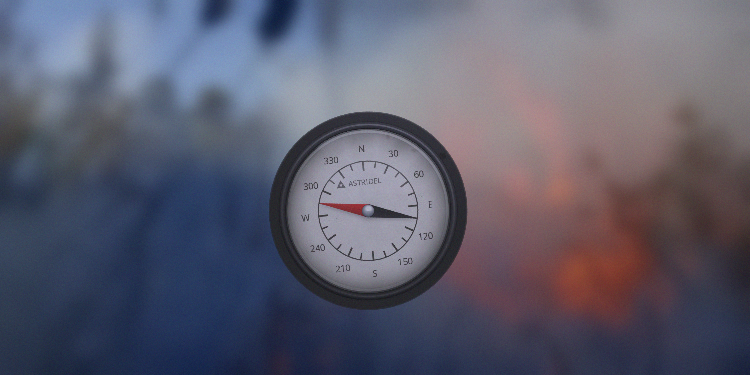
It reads value=285 unit=°
